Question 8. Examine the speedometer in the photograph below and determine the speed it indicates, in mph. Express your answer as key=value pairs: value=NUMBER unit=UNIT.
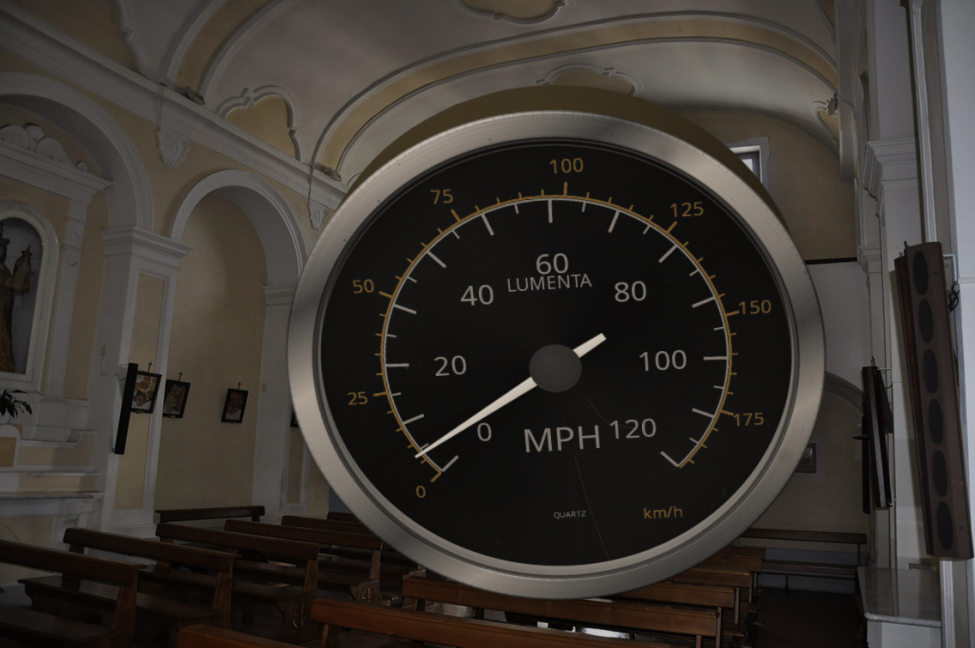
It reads value=5 unit=mph
